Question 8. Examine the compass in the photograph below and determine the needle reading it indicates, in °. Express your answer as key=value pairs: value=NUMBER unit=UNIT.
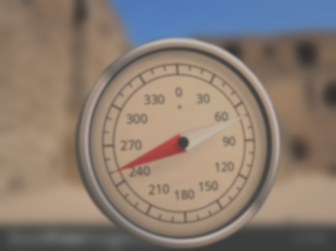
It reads value=250 unit=°
